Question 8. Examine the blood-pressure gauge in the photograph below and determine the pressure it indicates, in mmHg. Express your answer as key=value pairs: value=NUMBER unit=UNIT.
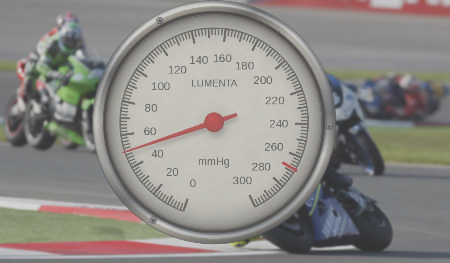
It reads value=50 unit=mmHg
